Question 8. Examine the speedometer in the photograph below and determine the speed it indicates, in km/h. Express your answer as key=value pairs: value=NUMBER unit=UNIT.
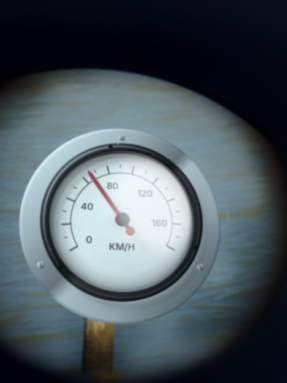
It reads value=65 unit=km/h
